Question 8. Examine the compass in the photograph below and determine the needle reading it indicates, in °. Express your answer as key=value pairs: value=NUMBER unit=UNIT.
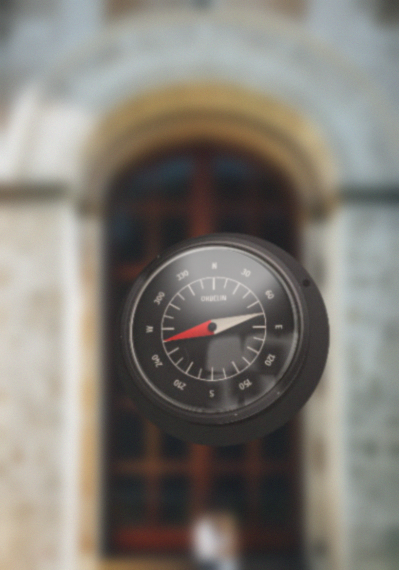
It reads value=255 unit=°
